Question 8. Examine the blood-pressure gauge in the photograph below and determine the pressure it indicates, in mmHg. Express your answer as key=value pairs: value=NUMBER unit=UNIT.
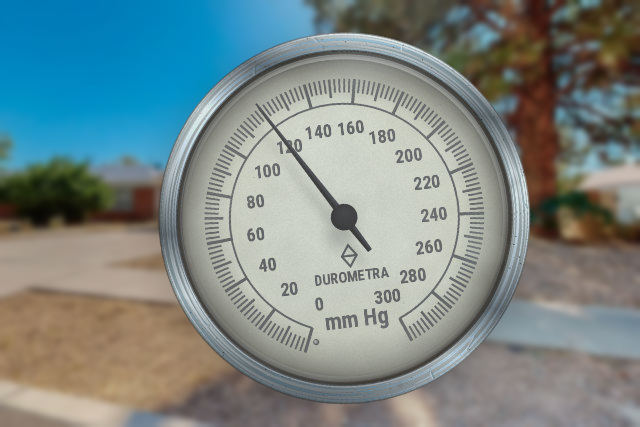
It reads value=120 unit=mmHg
